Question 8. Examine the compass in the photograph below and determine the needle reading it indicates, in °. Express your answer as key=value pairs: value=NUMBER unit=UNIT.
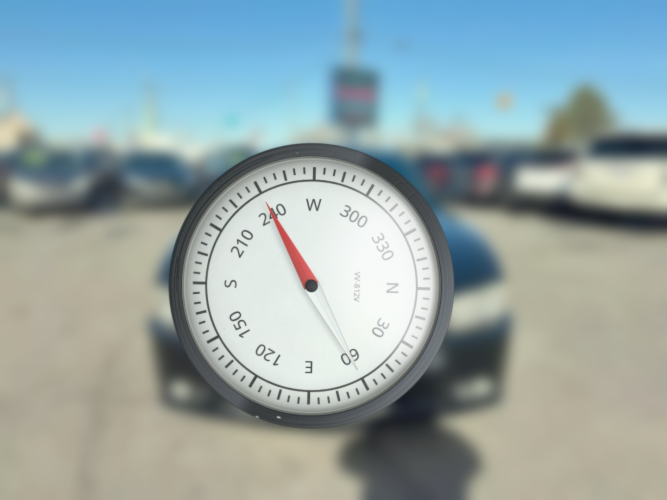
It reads value=240 unit=°
